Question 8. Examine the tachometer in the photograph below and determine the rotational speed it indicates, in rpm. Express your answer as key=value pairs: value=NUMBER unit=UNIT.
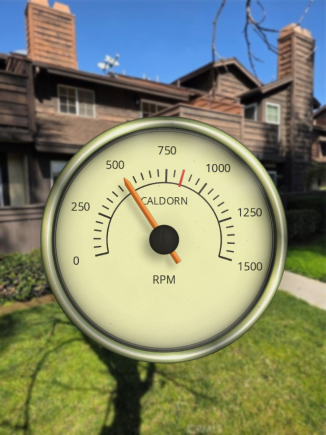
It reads value=500 unit=rpm
